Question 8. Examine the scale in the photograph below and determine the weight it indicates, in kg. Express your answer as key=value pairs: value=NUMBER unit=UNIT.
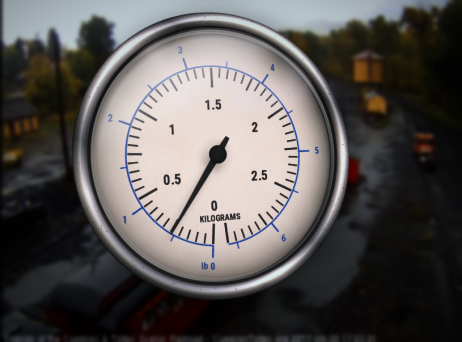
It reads value=0.25 unit=kg
